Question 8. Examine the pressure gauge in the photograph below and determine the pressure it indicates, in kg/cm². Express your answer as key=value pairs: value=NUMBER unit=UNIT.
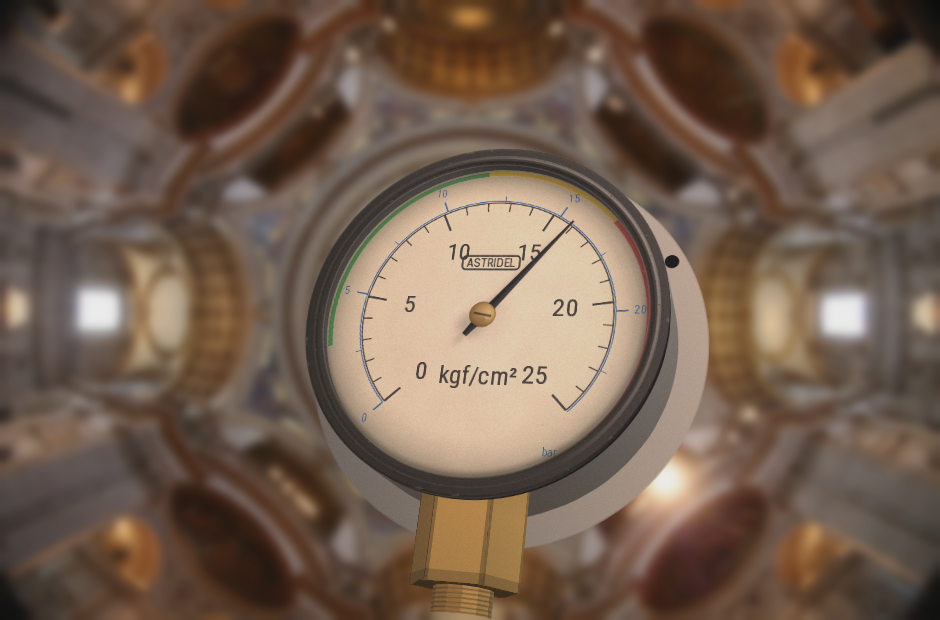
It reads value=16 unit=kg/cm²
